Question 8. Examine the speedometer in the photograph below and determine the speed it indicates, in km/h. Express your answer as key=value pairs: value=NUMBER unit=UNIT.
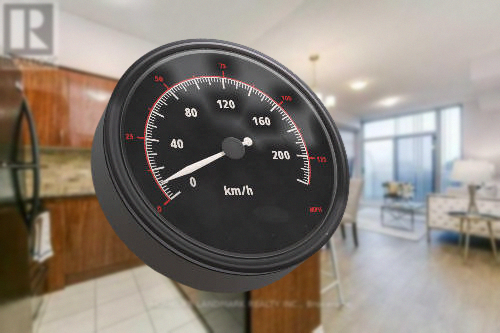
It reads value=10 unit=km/h
